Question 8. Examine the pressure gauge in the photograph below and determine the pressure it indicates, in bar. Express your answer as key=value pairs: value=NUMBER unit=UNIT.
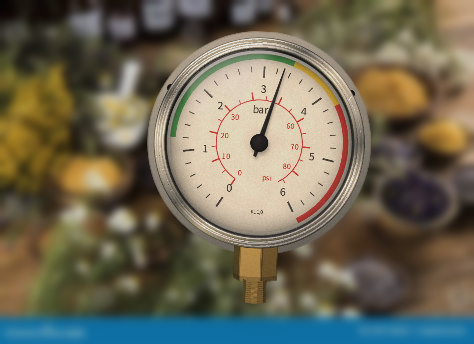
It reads value=3.3 unit=bar
